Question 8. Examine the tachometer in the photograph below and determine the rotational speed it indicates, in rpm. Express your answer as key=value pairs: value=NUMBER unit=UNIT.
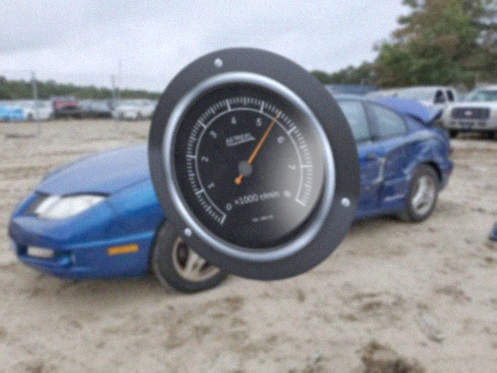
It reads value=5500 unit=rpm
